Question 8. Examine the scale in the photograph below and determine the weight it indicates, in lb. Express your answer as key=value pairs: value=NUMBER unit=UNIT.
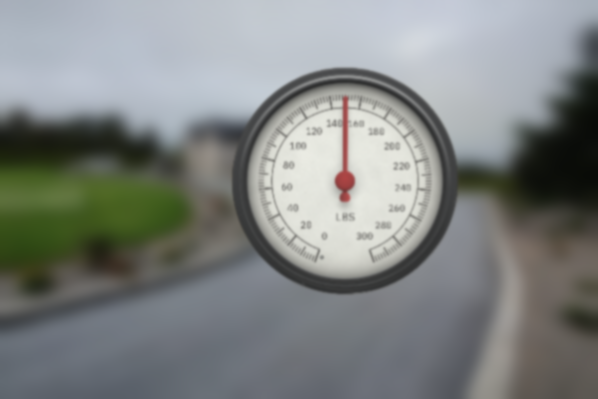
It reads value=150 unit=lb
